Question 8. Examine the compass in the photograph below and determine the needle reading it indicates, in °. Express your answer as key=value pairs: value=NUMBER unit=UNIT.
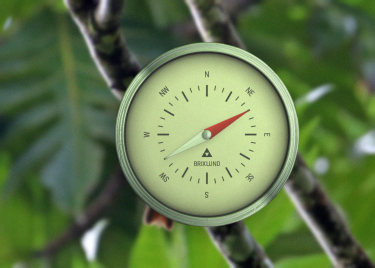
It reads value=60 unit=°
